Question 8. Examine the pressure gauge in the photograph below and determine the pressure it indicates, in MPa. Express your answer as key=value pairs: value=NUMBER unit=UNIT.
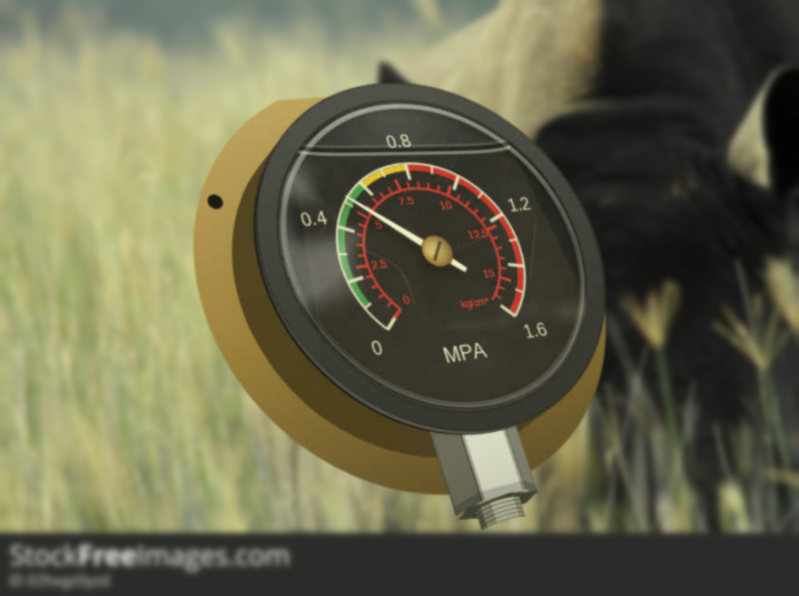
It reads value=0.5 unit=MPa
